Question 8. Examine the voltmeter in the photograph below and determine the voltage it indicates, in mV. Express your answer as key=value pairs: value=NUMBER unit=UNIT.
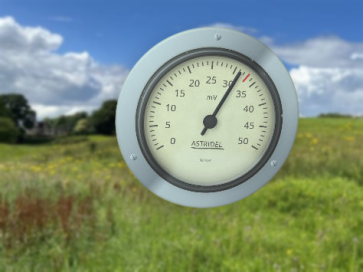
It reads value=31 unit=mV
